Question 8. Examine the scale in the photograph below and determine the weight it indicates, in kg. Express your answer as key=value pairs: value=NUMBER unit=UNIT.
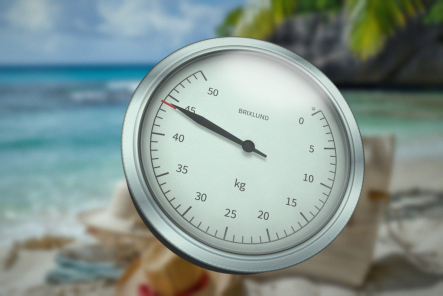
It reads value=44 unit=kg
